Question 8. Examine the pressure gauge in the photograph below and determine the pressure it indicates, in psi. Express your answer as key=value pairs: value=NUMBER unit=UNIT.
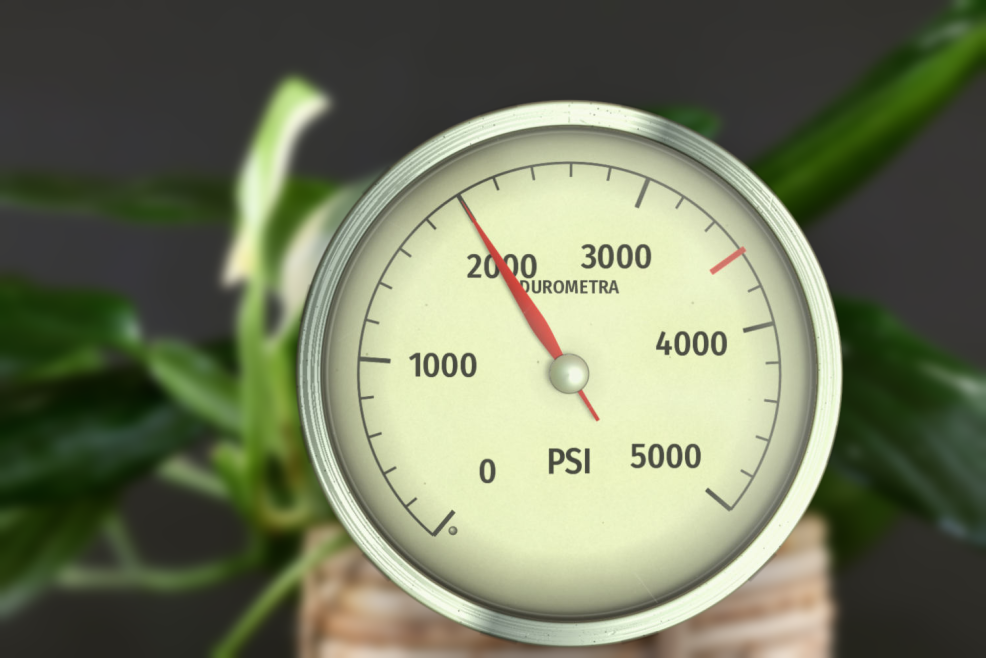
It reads value=2000 unit=psi
